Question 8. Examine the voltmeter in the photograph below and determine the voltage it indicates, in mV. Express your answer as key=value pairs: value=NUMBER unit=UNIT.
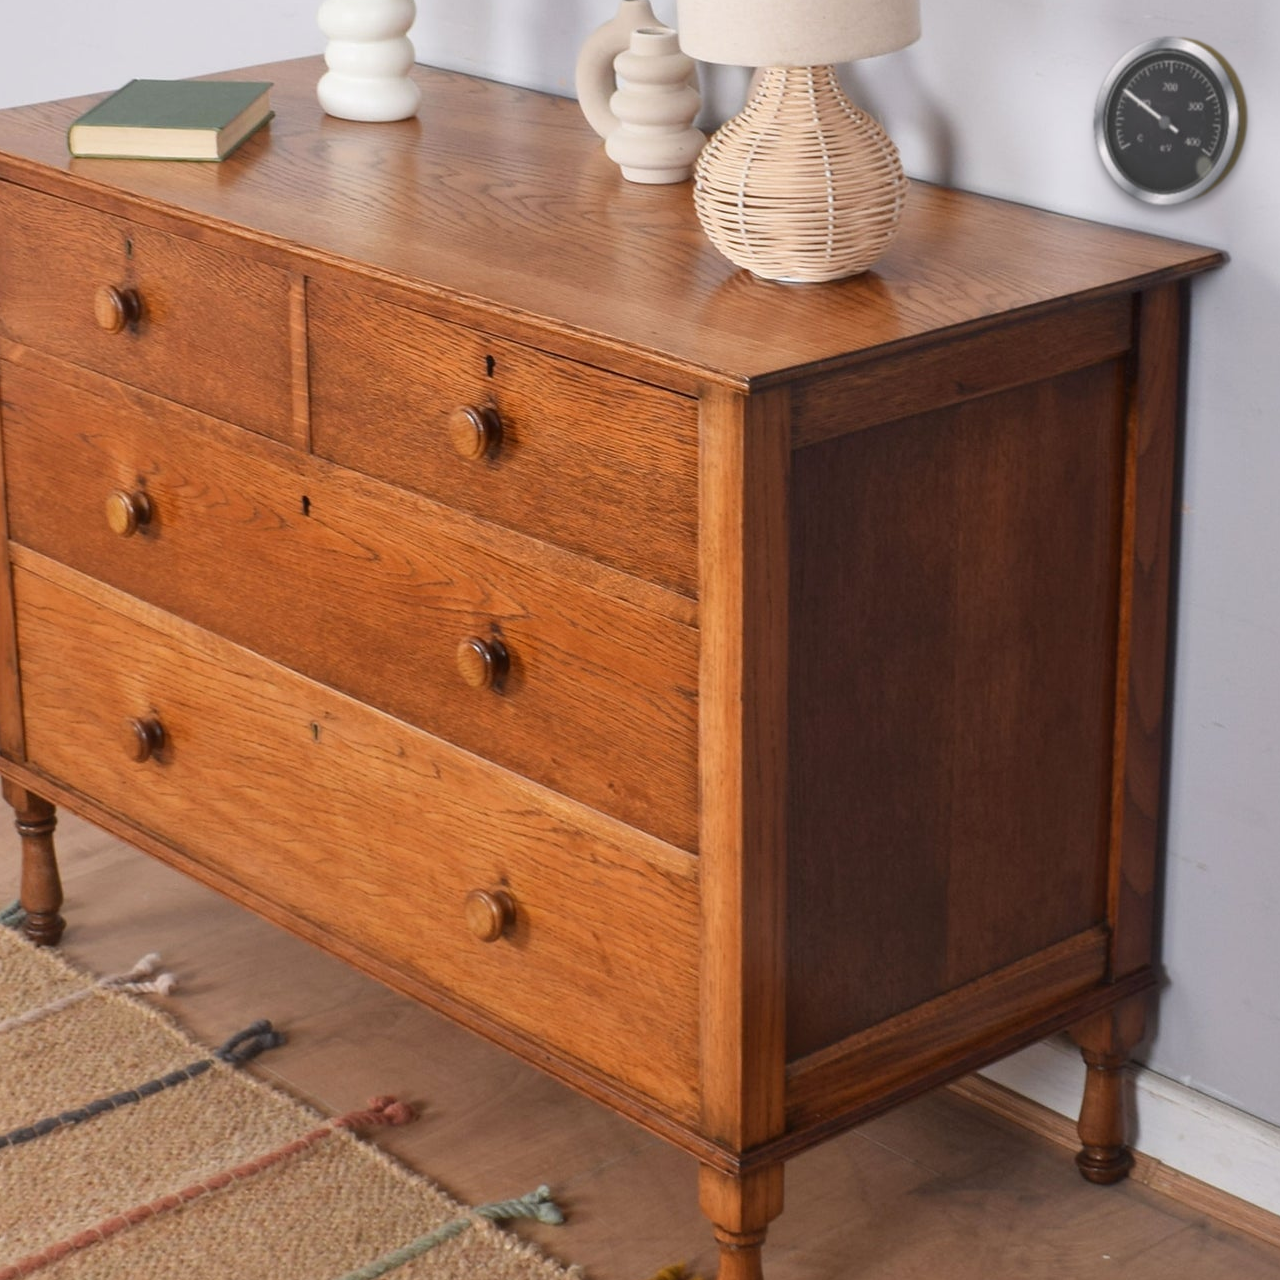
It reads value=100 unit=mV
